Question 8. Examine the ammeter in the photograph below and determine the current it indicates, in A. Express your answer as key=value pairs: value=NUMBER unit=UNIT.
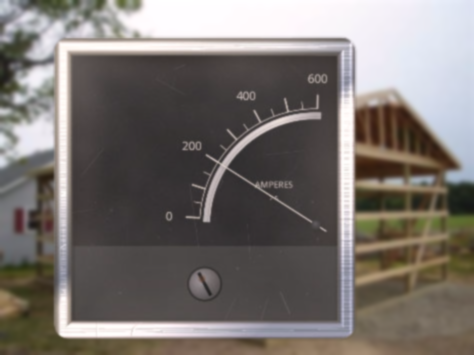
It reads value=200 unit=A
